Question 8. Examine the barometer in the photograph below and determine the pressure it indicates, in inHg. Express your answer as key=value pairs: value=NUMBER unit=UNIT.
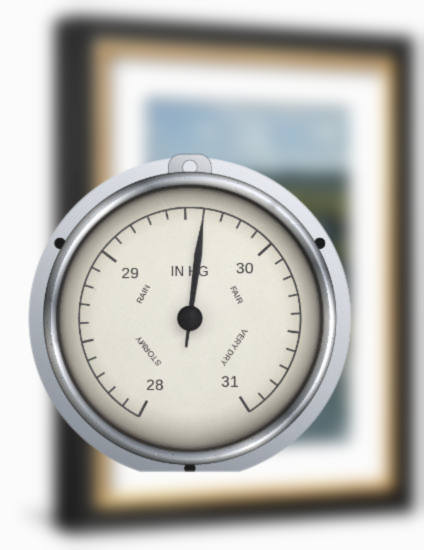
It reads value=29.6 unit=inHg
